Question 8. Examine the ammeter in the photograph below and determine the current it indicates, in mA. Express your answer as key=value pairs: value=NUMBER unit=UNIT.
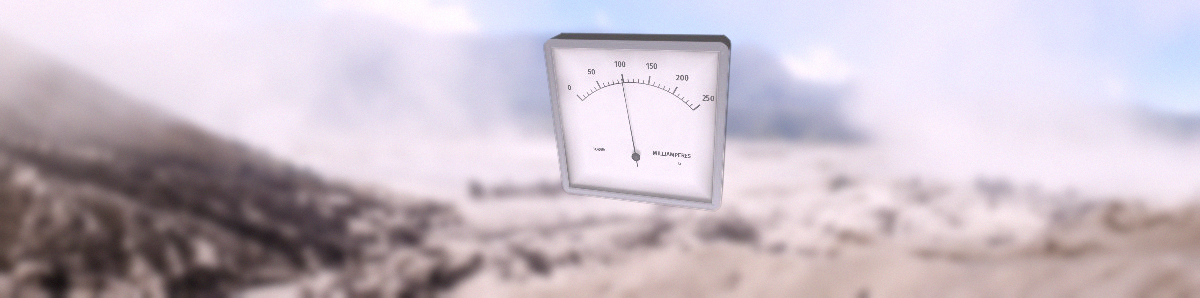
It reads value=100 unit=mA
